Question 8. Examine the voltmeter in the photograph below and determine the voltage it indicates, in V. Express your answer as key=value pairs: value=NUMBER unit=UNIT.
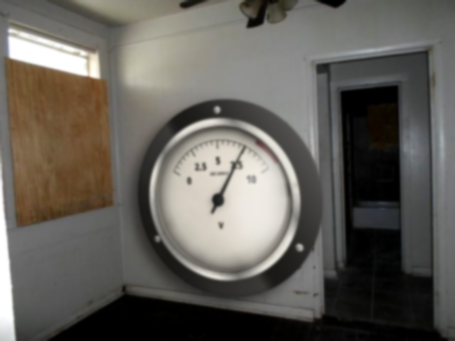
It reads value=7.5 unit=V
